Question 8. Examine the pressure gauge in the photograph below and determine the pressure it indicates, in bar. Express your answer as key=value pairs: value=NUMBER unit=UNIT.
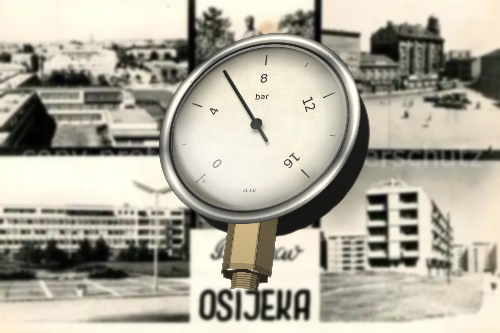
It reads value=6 unit=bar
